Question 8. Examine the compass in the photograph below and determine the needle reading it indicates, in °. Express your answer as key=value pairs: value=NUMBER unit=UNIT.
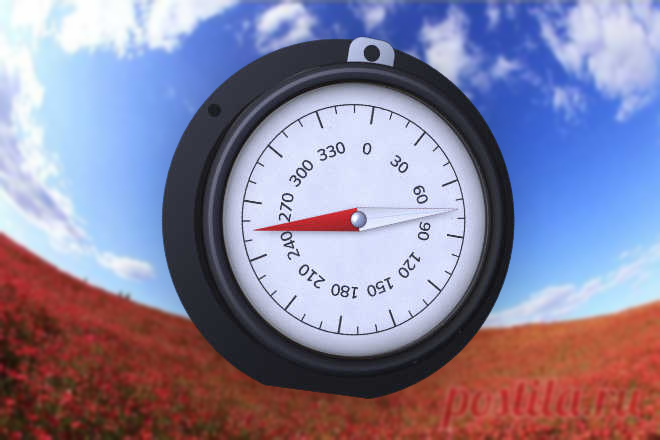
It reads value=255 unit=°
